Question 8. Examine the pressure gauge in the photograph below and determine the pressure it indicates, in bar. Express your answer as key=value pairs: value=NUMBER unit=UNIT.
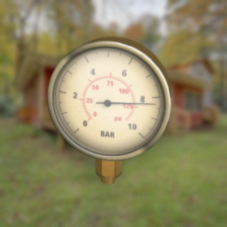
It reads value=8.25 unit=bar
